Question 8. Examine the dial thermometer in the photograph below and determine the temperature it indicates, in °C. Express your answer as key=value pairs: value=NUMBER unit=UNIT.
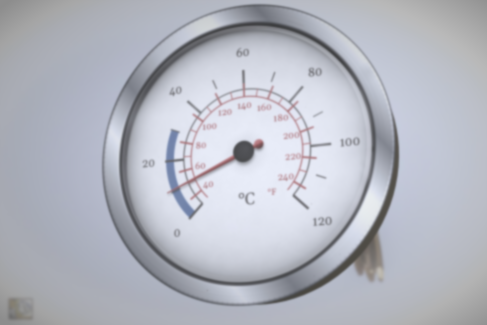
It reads value=10 unit=°C
